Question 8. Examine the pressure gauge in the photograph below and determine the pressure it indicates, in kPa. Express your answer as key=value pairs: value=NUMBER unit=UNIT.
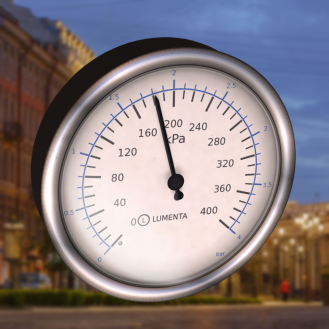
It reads value=180 unit=kPa
